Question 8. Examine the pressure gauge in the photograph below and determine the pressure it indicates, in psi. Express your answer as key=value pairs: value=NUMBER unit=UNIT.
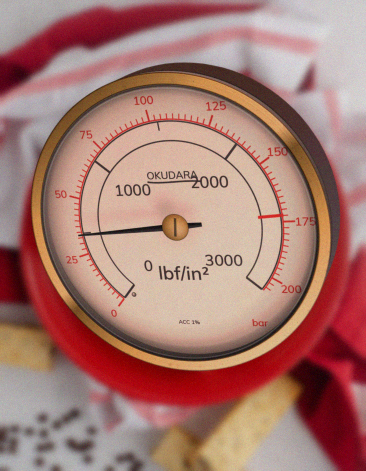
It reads value=500 unit=psi
